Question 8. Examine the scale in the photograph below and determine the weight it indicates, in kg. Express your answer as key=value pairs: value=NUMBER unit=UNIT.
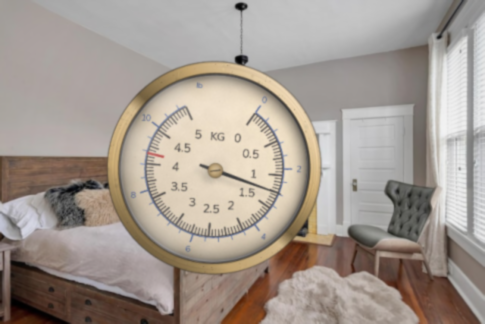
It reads value=1.25 unit=kg
